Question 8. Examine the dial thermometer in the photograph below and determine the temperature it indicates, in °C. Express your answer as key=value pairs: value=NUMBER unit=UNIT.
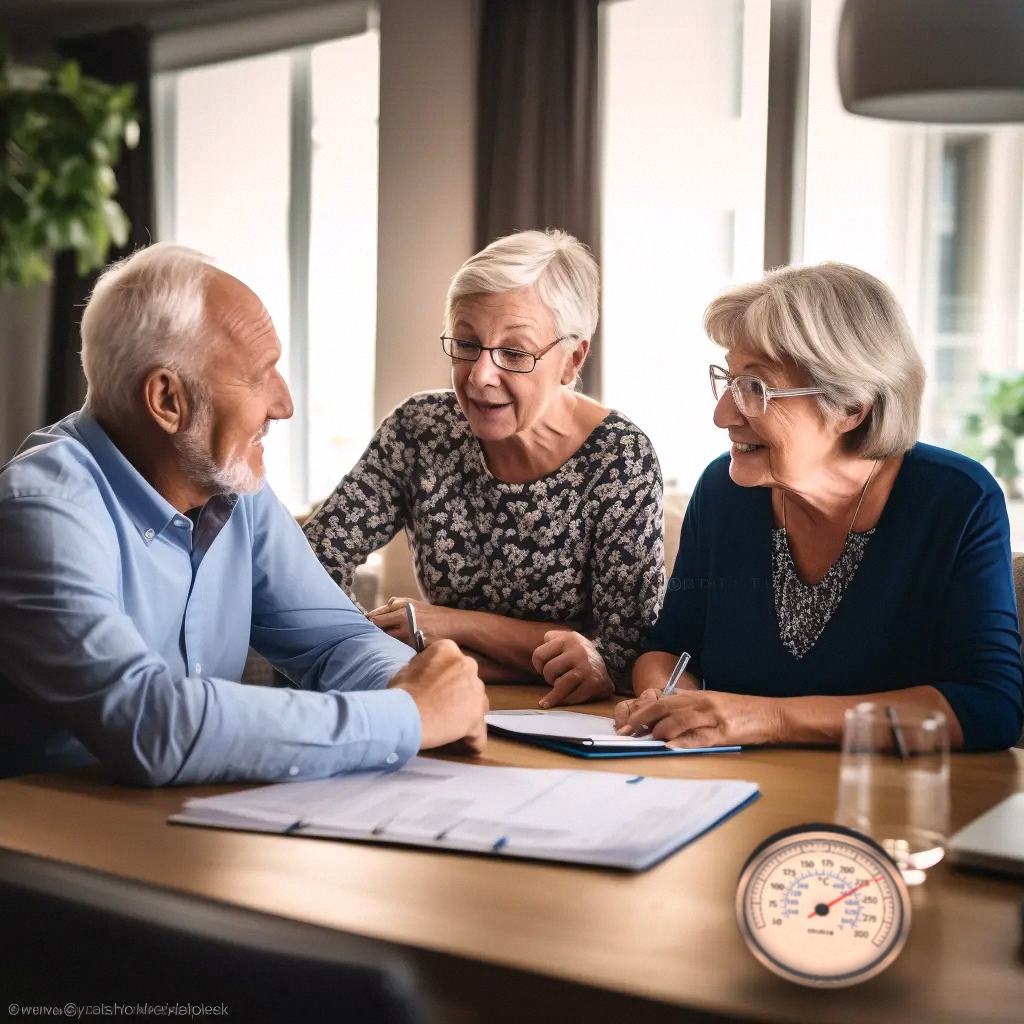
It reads value=225 unit=°C
